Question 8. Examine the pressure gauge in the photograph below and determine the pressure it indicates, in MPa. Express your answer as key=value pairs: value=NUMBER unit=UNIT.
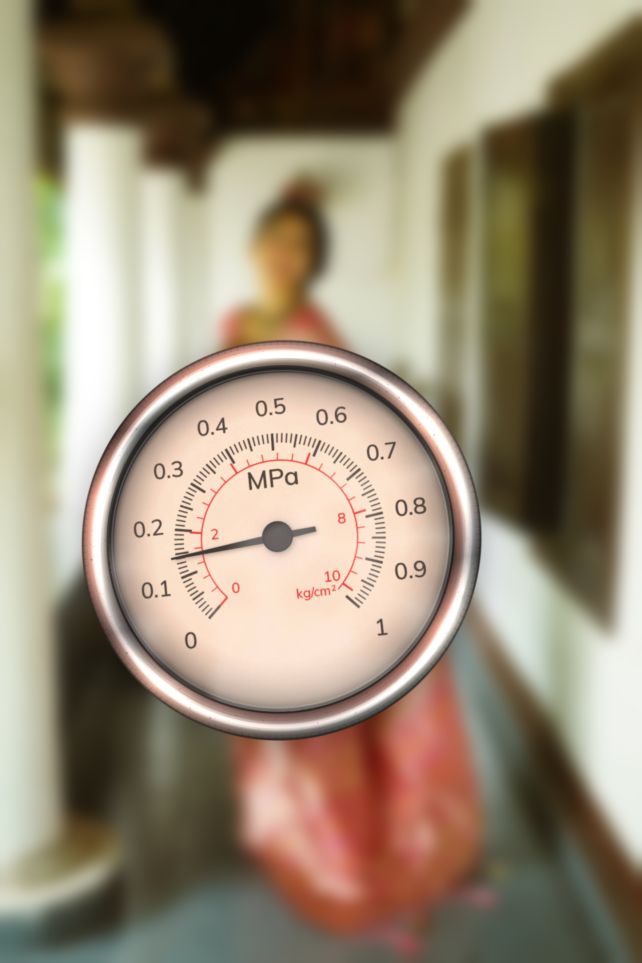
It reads value=0.14 unit=MPa
